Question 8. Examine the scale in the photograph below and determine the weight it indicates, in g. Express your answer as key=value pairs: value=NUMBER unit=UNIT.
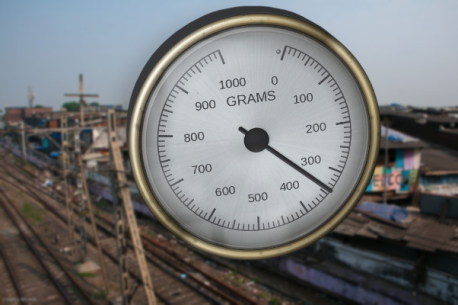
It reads value=340 unit=g
